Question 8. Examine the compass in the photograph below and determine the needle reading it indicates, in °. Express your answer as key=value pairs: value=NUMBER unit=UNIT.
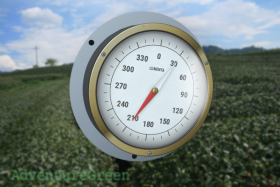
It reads value=210 unit=°
